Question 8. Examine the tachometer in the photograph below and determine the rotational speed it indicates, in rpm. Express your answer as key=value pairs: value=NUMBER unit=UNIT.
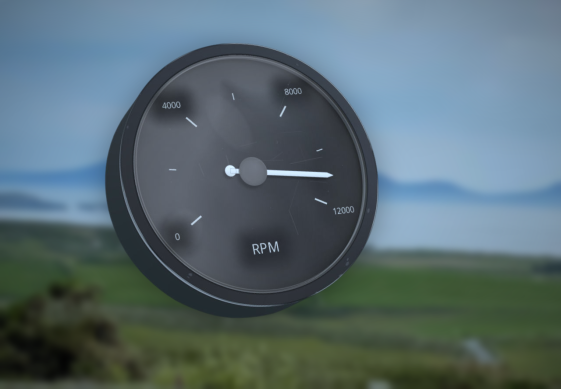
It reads value=11000 unit=rpm
